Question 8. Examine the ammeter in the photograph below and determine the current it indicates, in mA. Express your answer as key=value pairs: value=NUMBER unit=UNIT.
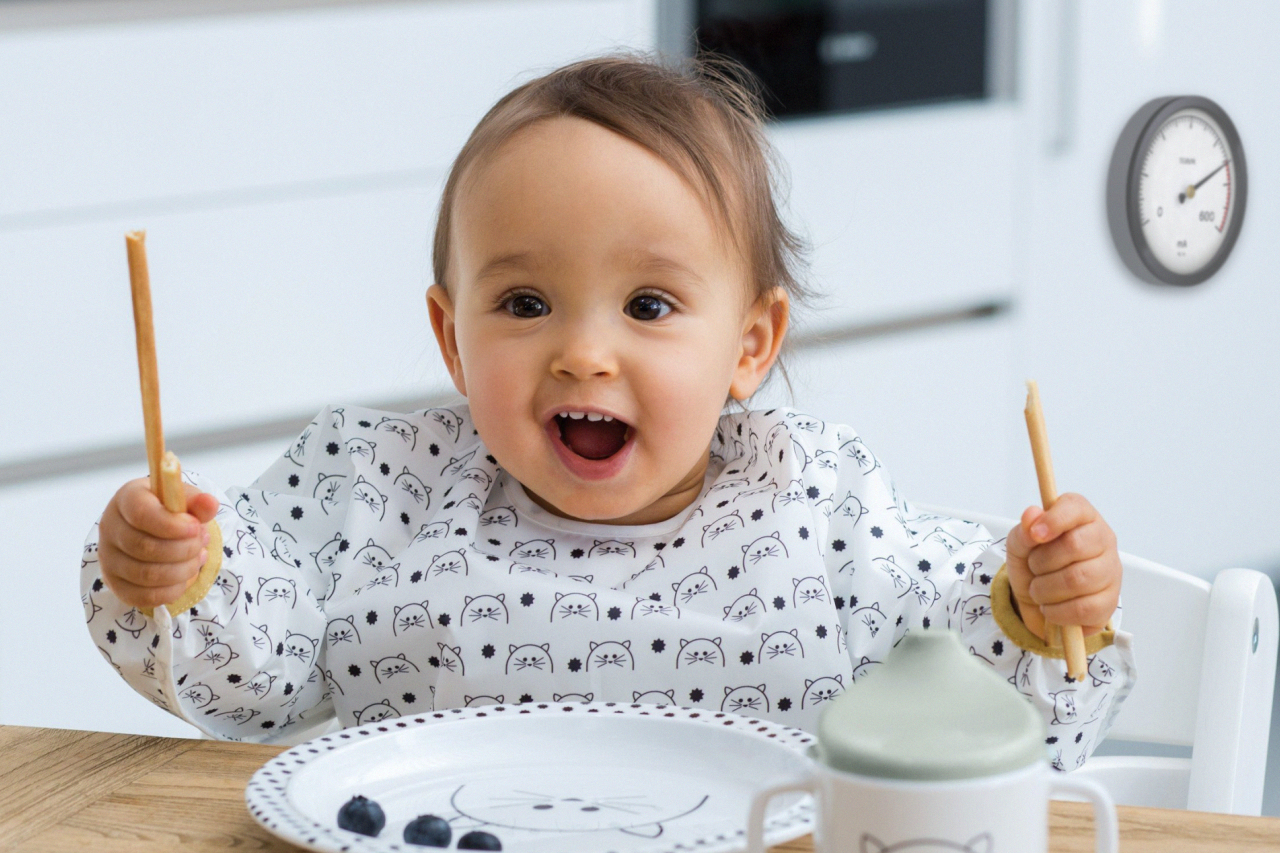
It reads value=450 unit=mA
